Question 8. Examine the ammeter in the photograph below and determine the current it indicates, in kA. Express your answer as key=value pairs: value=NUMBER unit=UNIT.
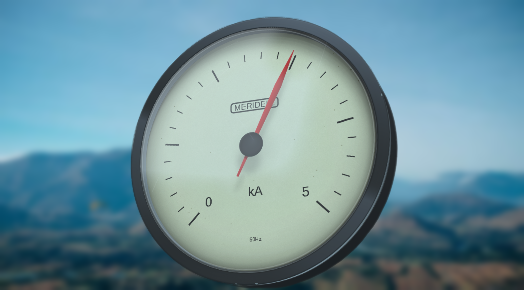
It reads value=3 unit=kA
